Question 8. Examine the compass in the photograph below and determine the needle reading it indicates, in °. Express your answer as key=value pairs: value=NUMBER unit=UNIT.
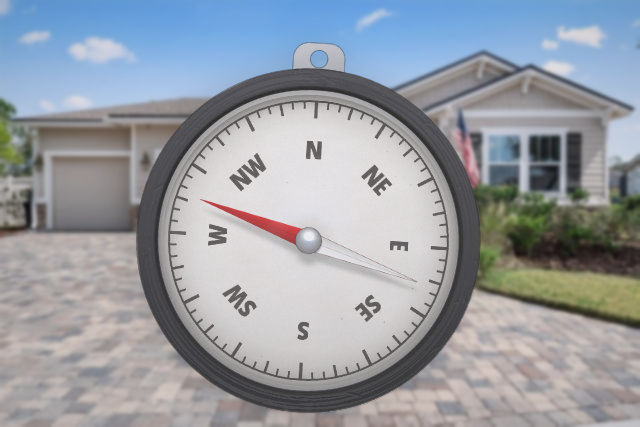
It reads value=287.5 unit=°
